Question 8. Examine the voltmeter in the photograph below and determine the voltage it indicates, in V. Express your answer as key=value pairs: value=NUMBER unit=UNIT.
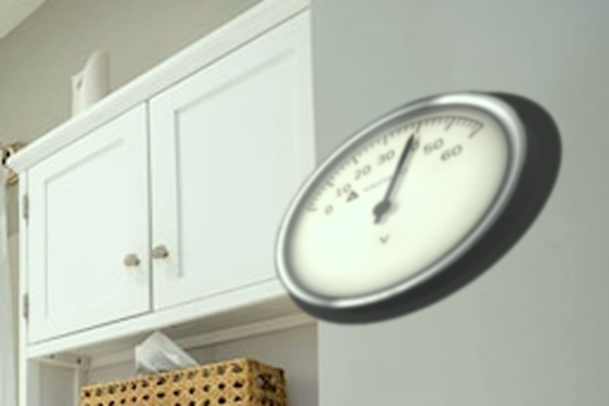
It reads value=40 unit=V
